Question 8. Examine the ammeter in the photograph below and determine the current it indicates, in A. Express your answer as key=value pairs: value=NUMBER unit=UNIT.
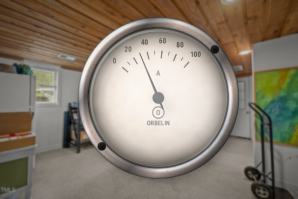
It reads value=30 unit=A
